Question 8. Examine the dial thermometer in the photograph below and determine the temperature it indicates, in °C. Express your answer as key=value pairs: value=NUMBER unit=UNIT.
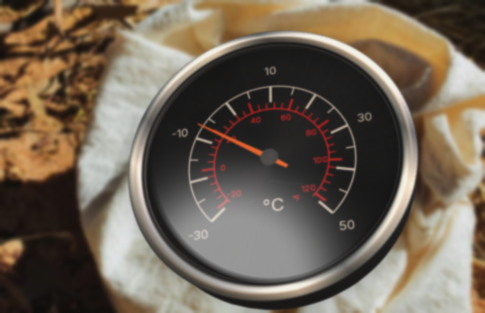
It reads value=-7.5 unit=°C
